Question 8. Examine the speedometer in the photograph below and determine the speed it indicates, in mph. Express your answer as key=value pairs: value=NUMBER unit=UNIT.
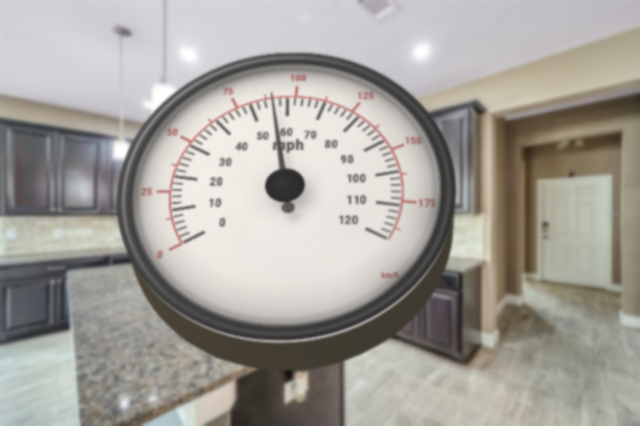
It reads value=56 unit=mph
